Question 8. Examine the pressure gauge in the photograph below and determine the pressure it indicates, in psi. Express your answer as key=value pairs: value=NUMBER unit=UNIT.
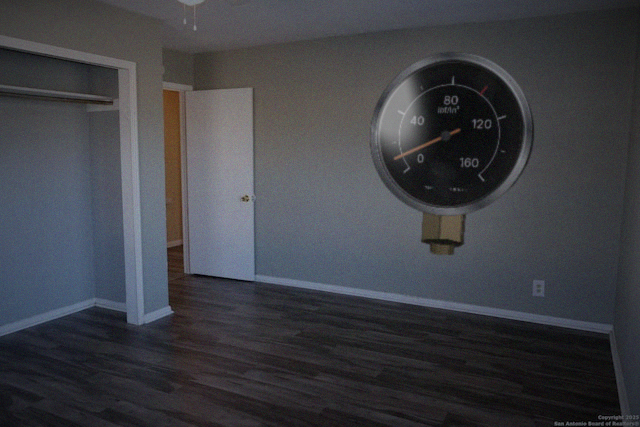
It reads value=10 unit=psi
